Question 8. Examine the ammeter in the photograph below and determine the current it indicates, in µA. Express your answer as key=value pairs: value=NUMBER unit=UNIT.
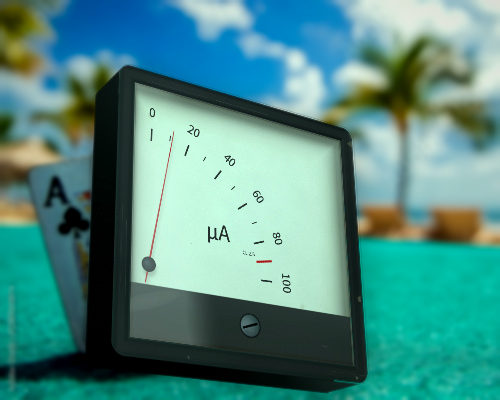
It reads value=10 unit=µA
